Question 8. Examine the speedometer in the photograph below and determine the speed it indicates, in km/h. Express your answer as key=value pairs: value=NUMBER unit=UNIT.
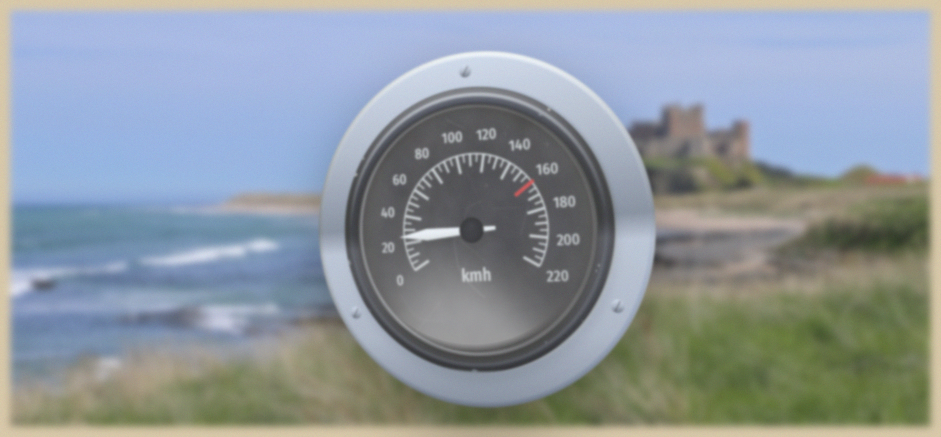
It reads value=25 unit=km/h
